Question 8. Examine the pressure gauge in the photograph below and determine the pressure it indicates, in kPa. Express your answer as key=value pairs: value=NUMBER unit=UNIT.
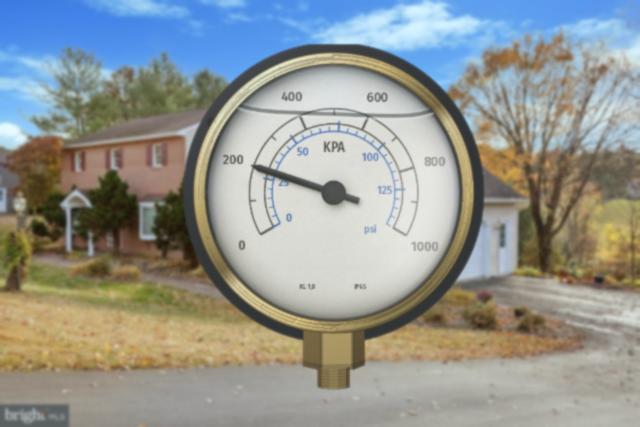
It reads value=200 unit=kPa
